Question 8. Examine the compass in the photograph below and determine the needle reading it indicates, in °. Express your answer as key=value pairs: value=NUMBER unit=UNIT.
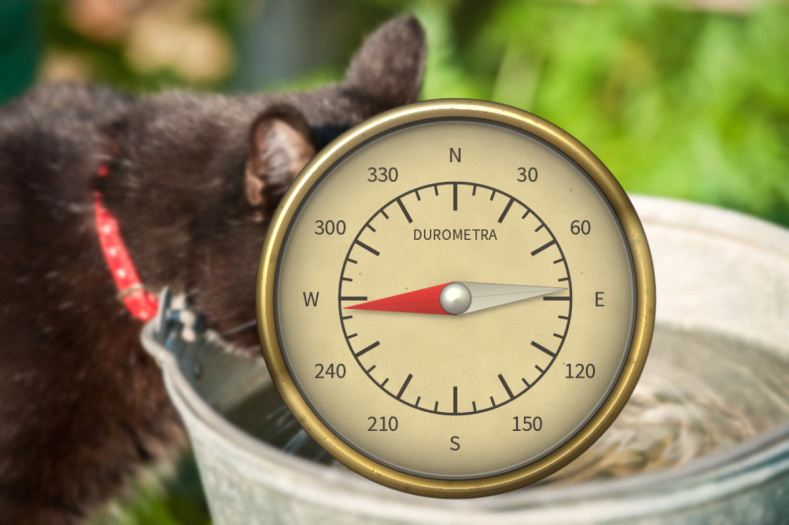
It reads value=265 unit=°
